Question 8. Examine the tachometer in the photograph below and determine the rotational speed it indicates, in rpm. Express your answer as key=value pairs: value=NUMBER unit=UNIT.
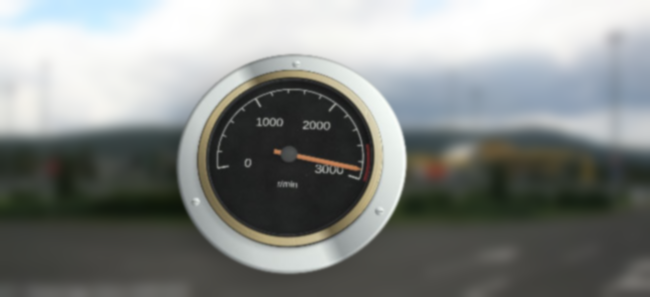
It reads value=2900 unit=rpm
